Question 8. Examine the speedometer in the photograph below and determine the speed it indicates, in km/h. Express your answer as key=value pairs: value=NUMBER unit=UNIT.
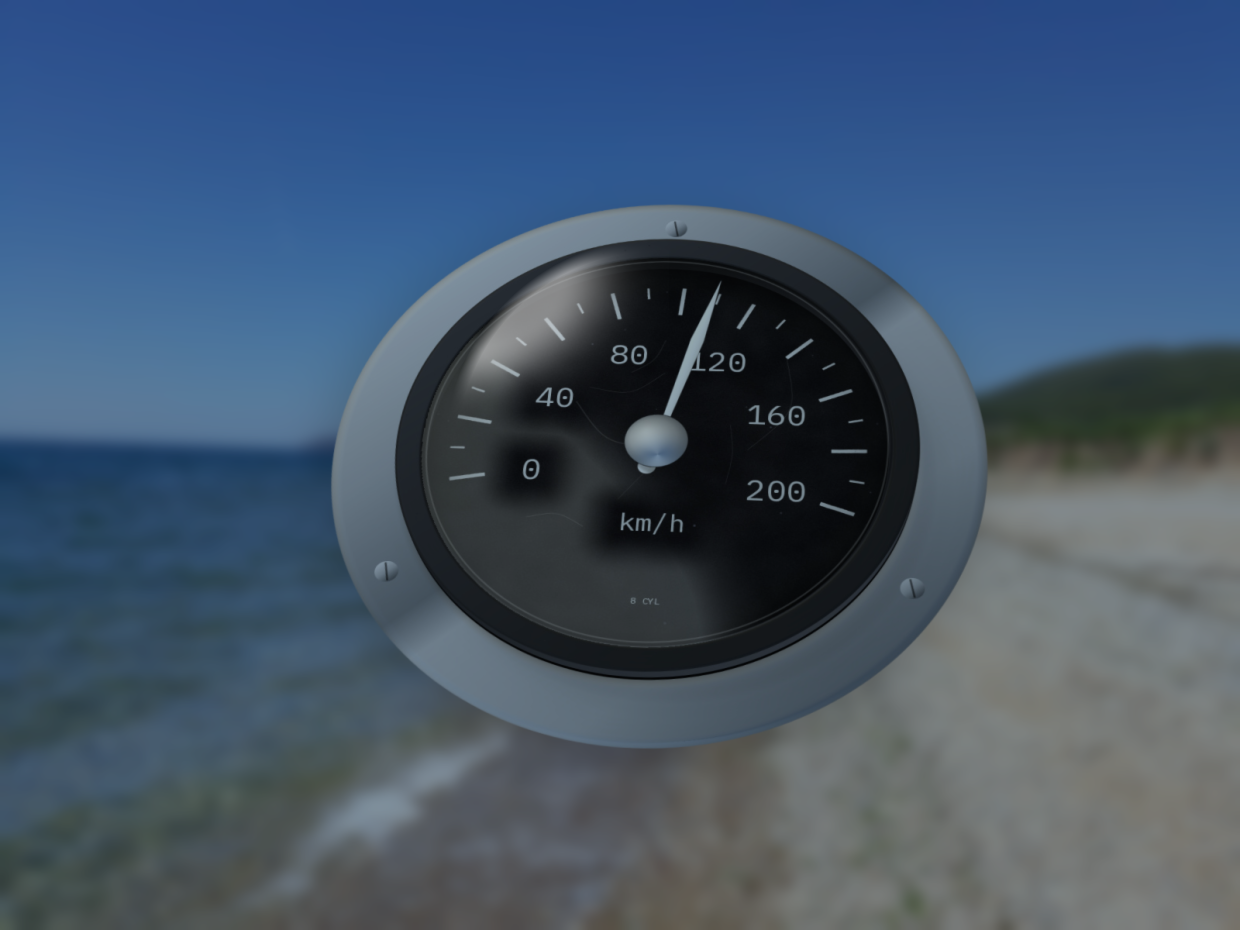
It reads value=110 unit=km/h
